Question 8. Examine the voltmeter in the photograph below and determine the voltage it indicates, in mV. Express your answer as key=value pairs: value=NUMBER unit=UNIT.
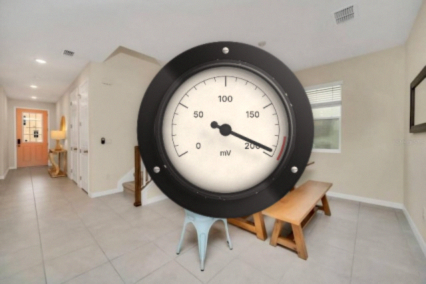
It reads value=195 unit=mV
